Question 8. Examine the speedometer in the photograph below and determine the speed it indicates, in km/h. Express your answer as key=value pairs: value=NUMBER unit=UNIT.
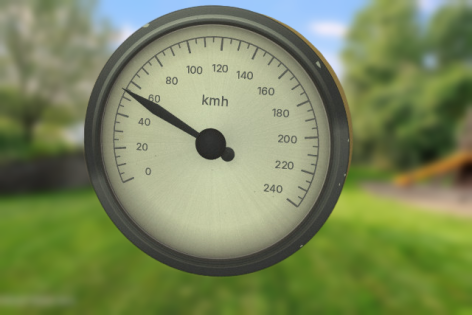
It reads value=55 unit=km/h
